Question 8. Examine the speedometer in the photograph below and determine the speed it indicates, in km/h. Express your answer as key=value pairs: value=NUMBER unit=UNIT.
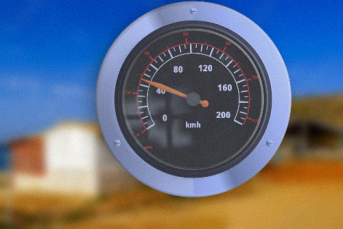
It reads value=45 unit=km/h
